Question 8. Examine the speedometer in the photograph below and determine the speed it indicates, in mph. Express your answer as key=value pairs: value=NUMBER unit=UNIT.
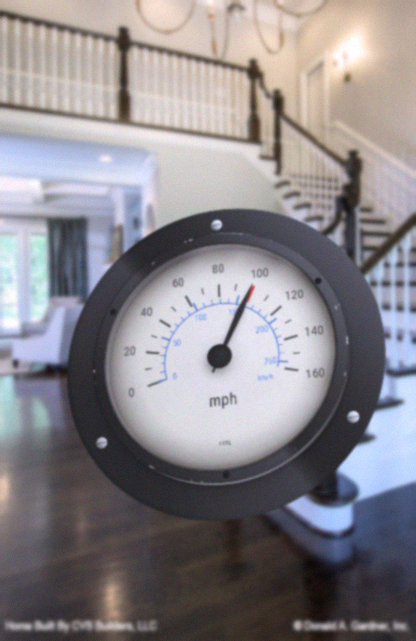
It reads value=100 unit=mph
